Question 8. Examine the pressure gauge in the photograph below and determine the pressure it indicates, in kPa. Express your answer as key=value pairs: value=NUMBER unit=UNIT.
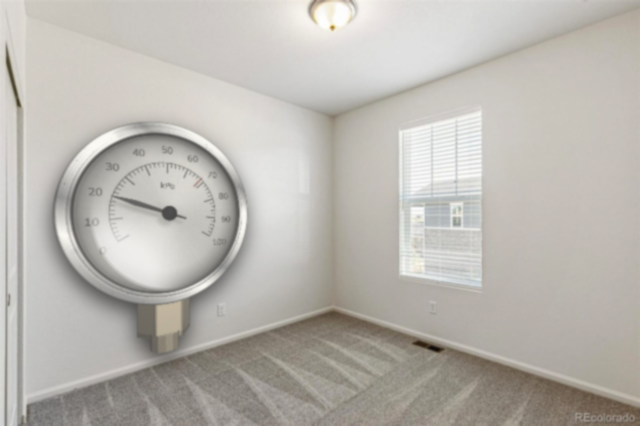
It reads value=20 unit=kPa
